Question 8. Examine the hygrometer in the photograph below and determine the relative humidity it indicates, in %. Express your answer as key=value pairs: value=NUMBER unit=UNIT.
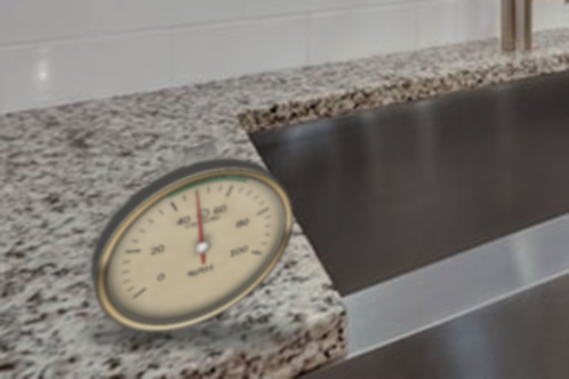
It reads value=48 unit=%
